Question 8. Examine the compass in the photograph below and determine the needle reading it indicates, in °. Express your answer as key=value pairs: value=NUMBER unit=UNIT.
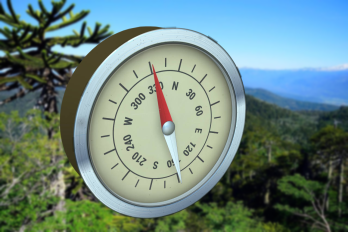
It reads value=330 unit=°
